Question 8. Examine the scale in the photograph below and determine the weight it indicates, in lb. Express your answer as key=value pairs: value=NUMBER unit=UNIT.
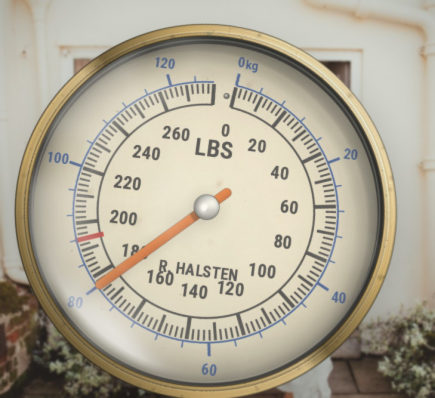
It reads value=176 unit=lb
